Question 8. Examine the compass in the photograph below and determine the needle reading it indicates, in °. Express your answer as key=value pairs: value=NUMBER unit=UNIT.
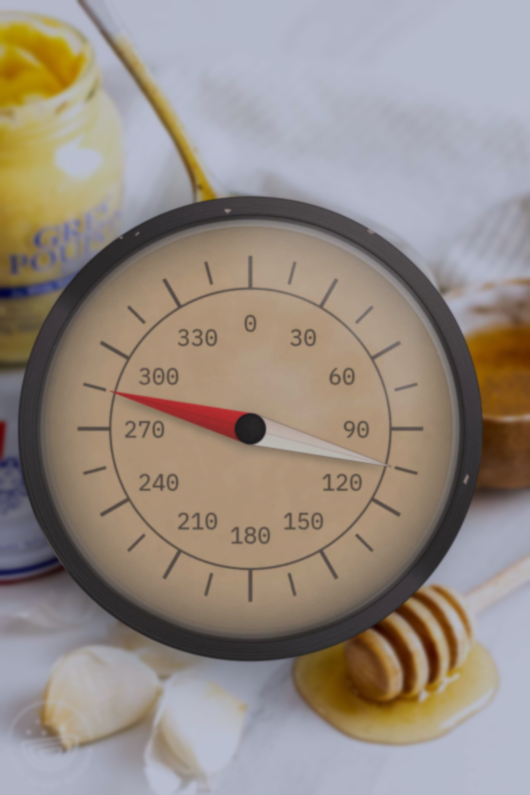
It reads value=285 unit=°
